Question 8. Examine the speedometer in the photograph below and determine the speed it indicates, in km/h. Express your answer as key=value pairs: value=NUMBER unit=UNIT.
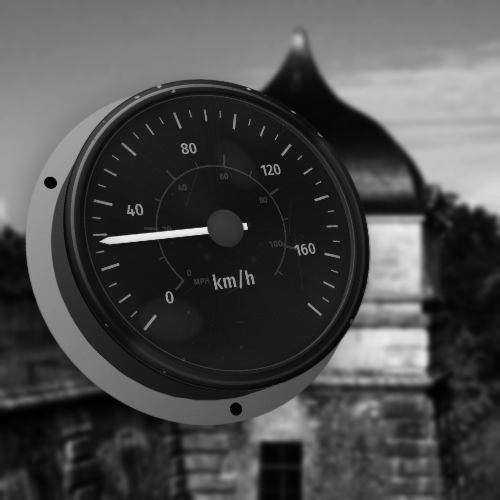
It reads value=27.5 unit=km/h
